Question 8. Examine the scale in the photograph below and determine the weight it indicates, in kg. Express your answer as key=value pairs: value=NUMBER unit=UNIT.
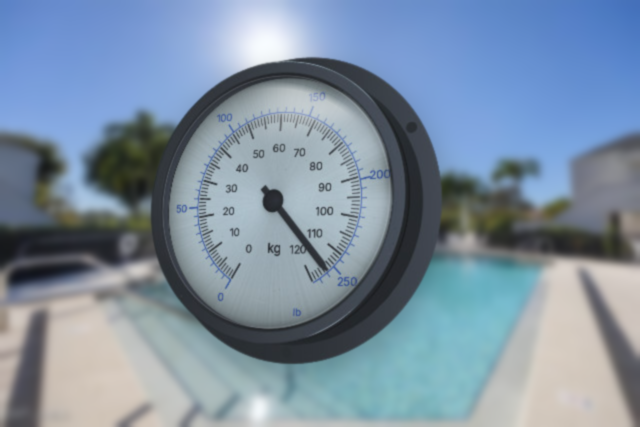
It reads value=115 unit=kg
